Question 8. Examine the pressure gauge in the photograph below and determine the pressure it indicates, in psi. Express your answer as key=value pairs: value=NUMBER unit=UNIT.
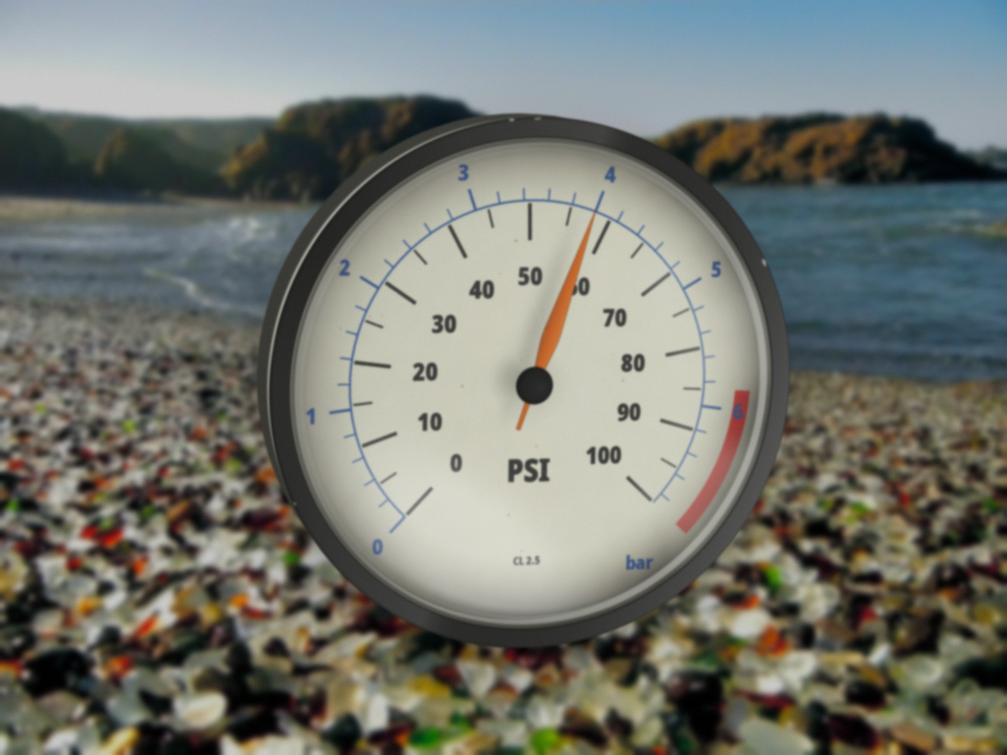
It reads value=57.5 unit=psi
